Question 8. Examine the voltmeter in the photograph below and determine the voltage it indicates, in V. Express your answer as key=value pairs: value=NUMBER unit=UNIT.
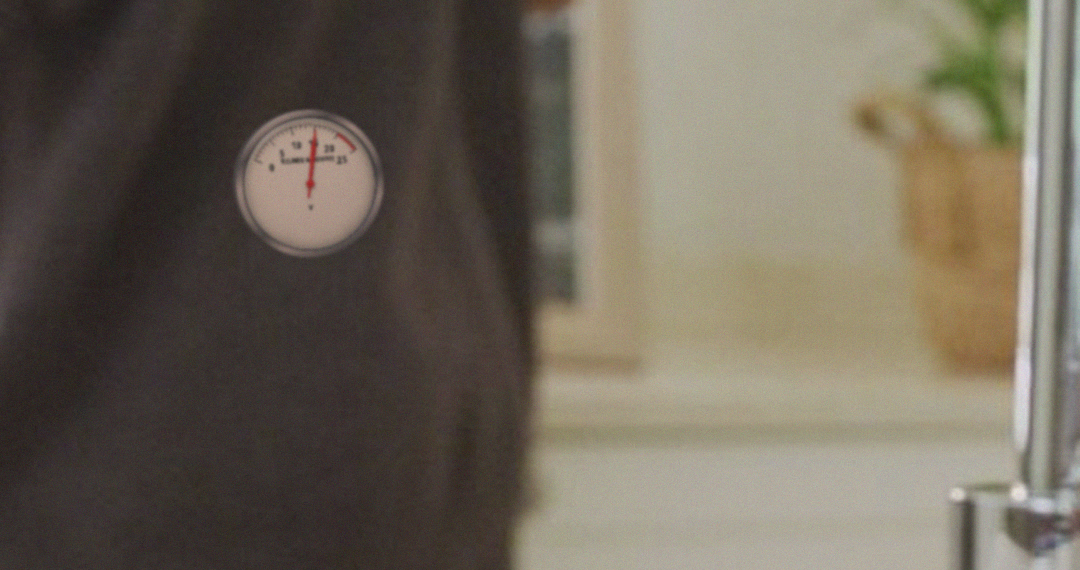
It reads value=15 unit=V
